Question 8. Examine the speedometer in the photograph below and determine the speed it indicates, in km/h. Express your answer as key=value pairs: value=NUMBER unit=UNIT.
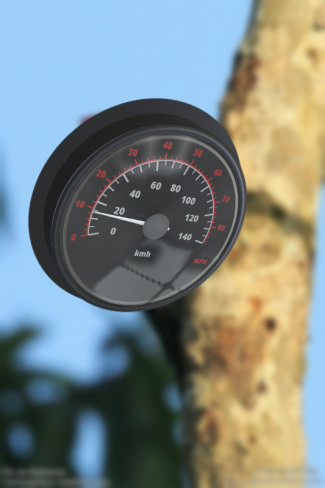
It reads value=15 unit=km/h
